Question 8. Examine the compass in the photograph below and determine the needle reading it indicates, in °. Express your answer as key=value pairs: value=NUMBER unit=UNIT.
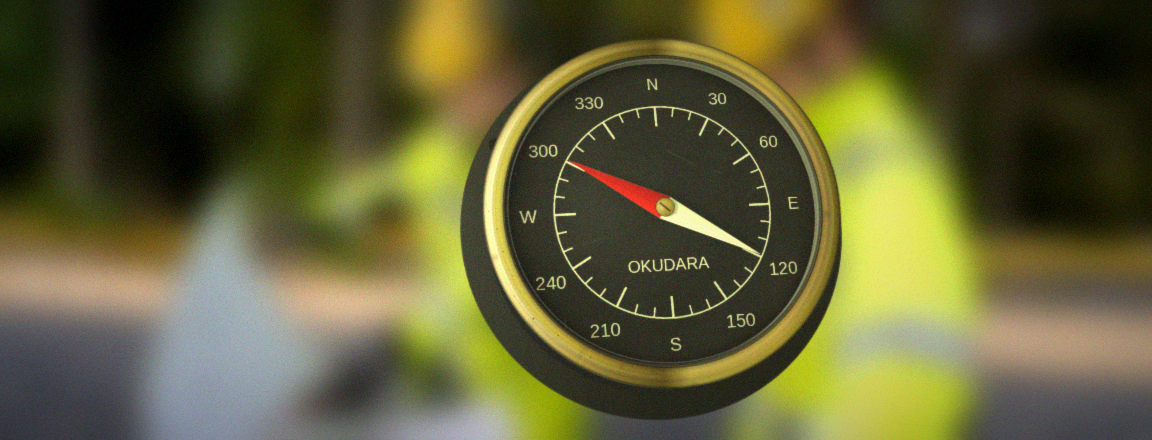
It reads value=300 unit=°
